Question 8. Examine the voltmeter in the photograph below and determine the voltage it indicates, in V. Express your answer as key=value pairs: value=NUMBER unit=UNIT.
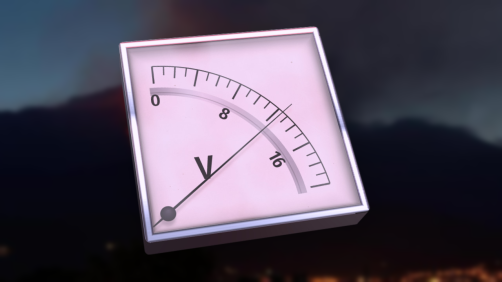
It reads value=12.5 unit=V
